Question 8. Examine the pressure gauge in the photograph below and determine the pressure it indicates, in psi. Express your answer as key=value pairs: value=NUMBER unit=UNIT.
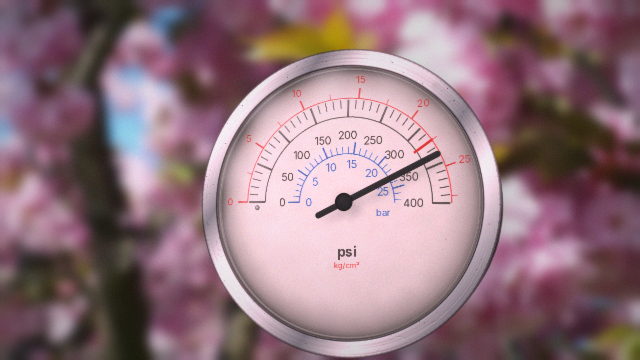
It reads value=340 unit=psi
